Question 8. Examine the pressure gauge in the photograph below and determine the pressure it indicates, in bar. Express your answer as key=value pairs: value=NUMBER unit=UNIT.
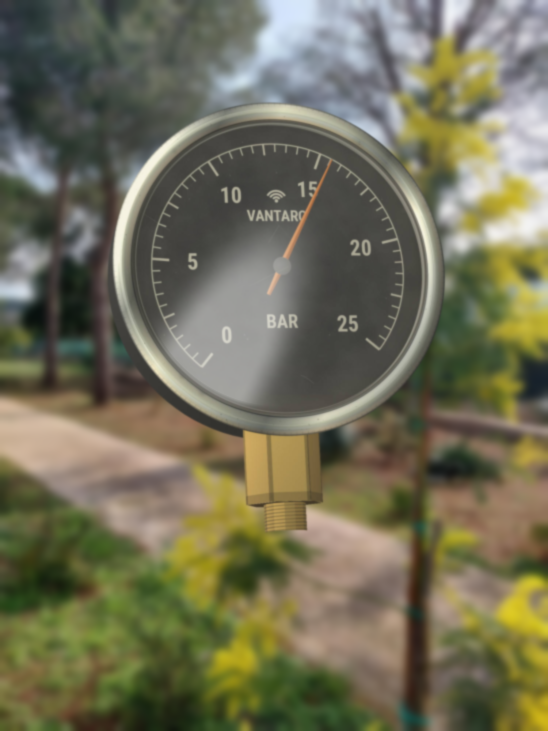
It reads value=15.5 unit=bar
